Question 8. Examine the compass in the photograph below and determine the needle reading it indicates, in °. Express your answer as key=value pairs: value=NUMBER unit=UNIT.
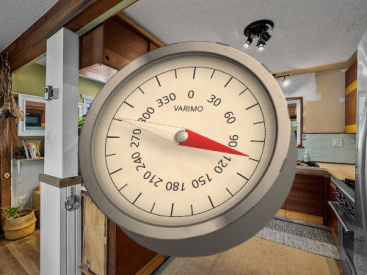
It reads value=105 unit=°
